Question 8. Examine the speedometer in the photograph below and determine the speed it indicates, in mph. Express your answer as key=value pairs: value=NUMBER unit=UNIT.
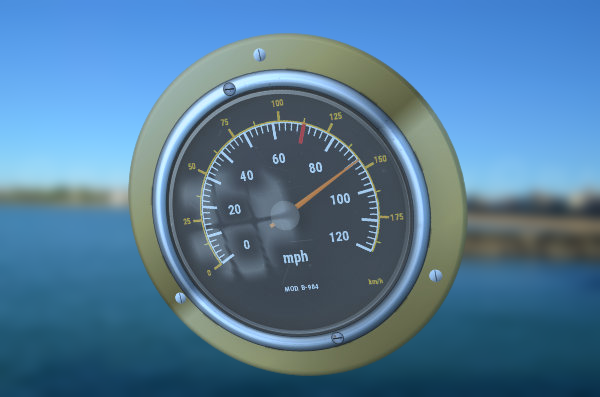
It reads value=90 unit=mph
